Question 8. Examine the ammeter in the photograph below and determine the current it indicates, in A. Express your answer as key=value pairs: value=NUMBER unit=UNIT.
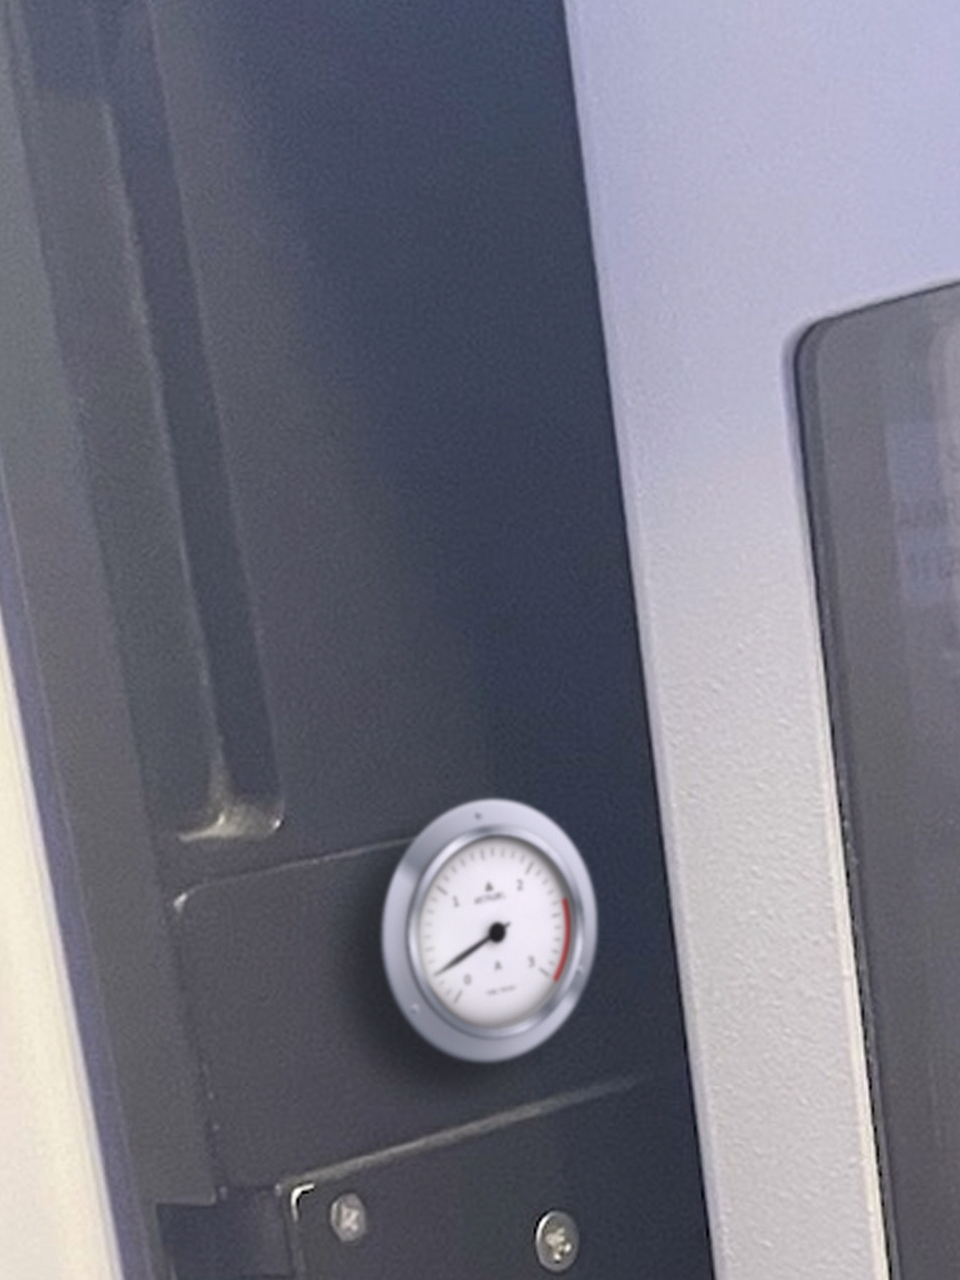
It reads value=0.3 unit=A
